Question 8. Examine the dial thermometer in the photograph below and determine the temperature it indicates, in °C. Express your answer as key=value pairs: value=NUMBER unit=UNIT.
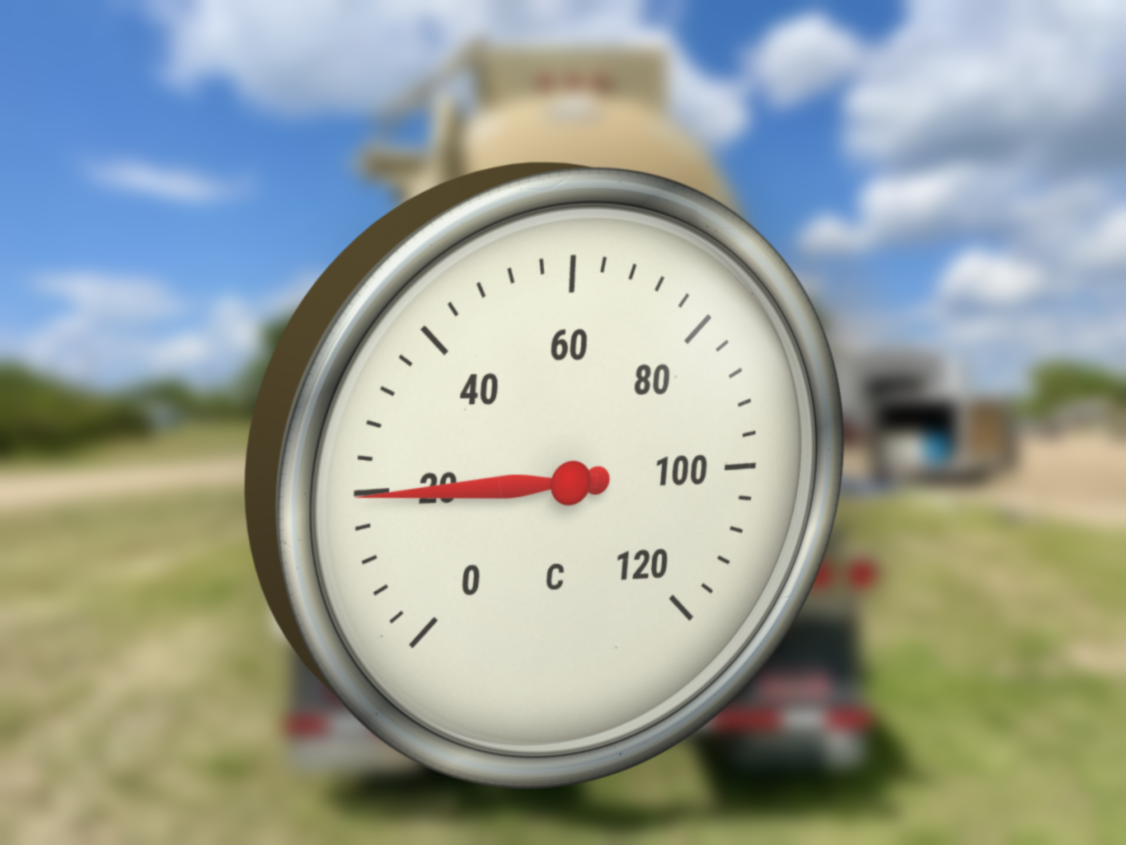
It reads value=20 unit=°C
